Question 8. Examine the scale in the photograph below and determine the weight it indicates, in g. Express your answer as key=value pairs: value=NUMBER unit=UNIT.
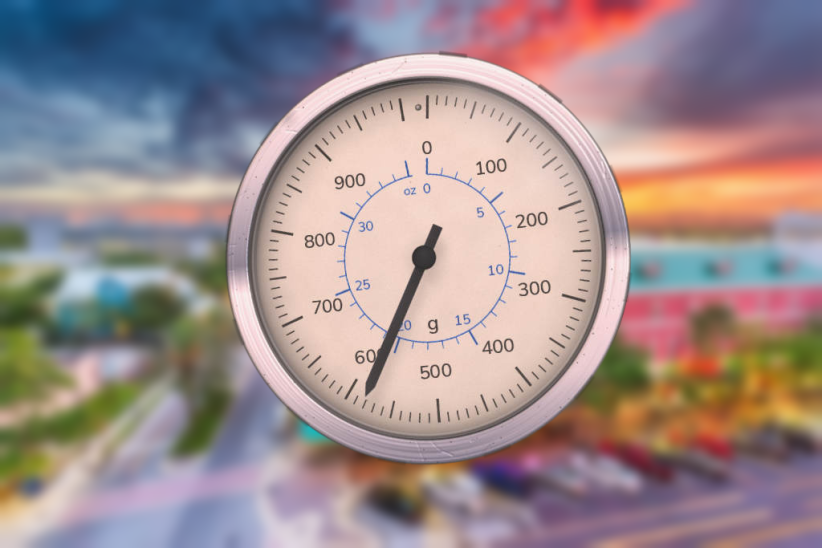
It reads value=580 unit=g
